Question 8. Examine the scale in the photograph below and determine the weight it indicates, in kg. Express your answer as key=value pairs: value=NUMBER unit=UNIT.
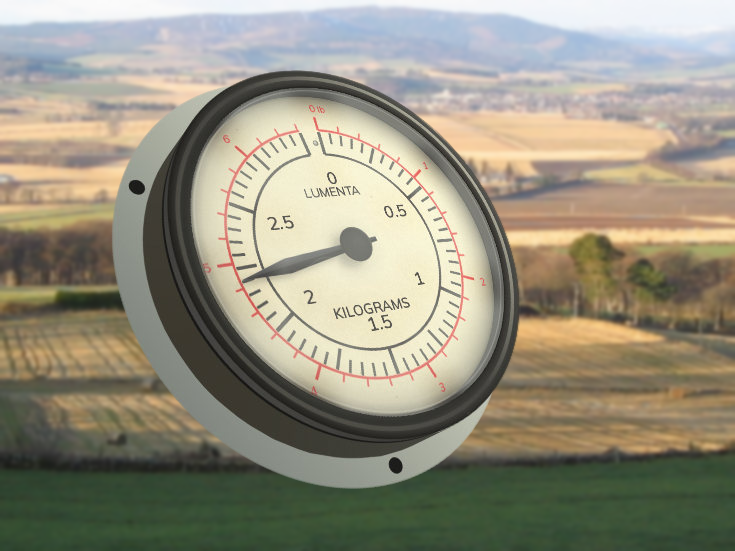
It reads value=2.2 unit=kg
